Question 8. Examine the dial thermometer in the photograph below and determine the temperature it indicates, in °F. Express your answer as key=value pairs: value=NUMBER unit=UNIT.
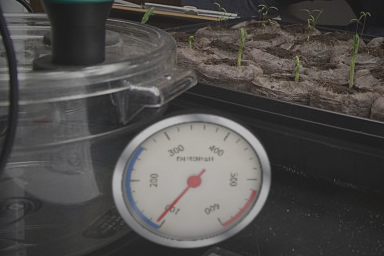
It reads value=110 unit=°F
